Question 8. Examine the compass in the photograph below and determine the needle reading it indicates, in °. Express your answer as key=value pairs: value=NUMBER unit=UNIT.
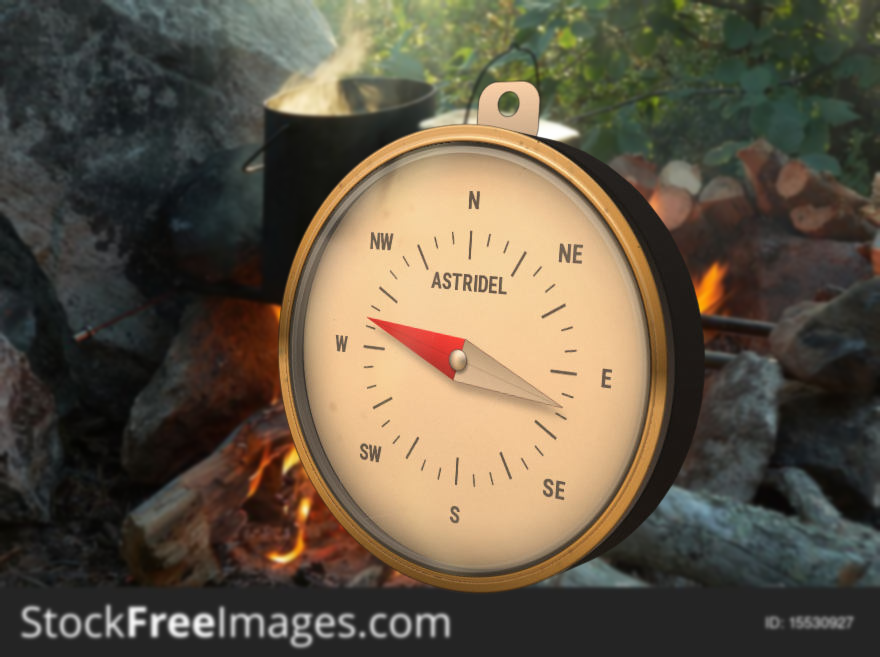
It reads value=285 unit=°
